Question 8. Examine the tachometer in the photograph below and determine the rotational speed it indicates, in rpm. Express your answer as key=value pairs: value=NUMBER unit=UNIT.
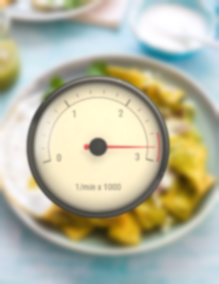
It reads value=2800 unit=rpm
